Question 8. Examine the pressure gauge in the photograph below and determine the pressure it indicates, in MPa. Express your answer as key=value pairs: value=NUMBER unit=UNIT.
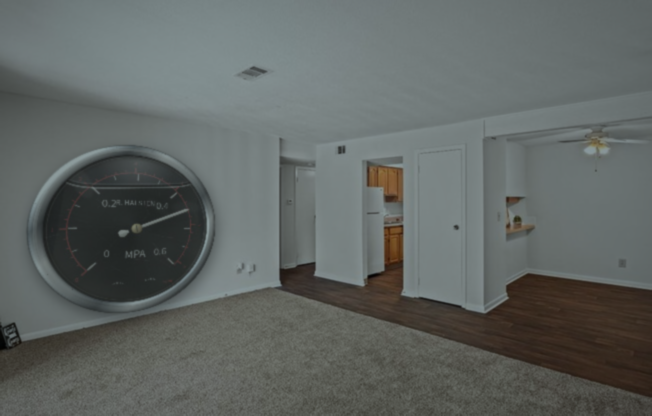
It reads value=0.45 unit=MPa
